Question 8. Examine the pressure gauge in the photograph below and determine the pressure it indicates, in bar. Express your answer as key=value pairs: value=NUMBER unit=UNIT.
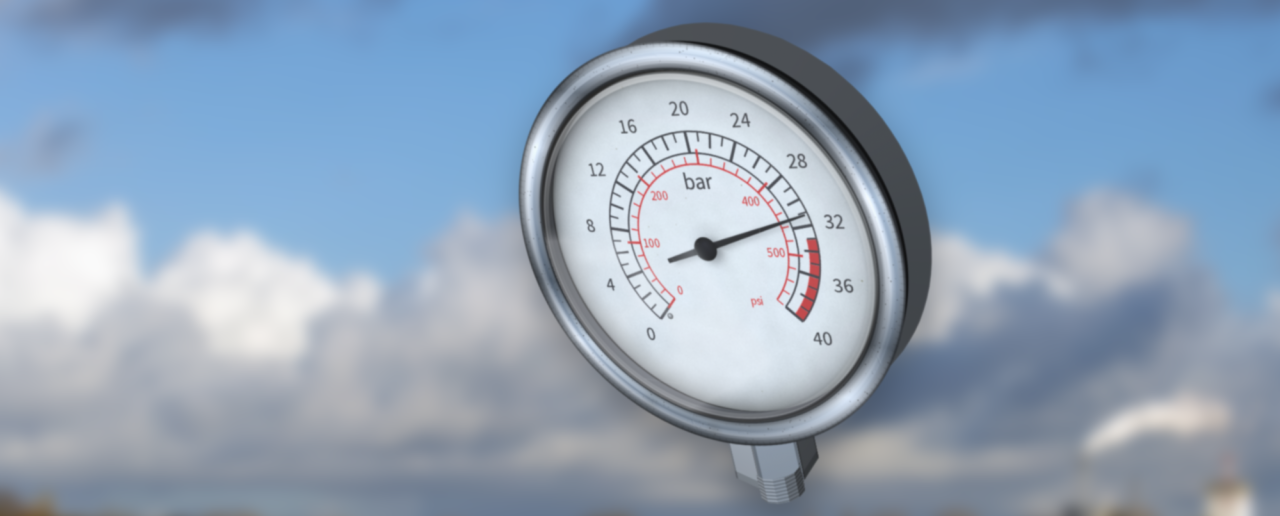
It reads value=31 unit=bar
